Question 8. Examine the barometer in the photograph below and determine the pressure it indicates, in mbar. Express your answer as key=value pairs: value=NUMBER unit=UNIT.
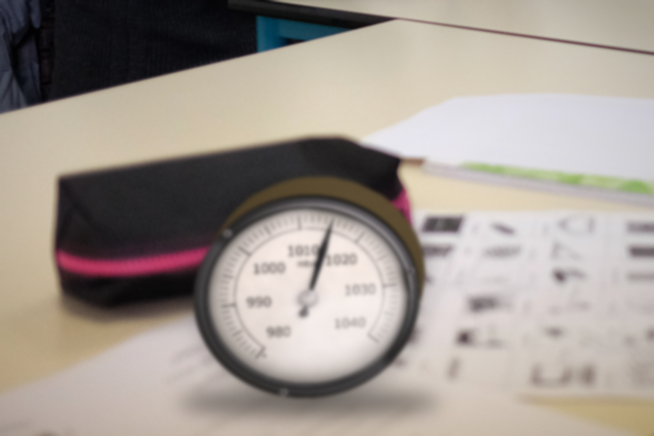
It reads value=1015 unit=mbar
